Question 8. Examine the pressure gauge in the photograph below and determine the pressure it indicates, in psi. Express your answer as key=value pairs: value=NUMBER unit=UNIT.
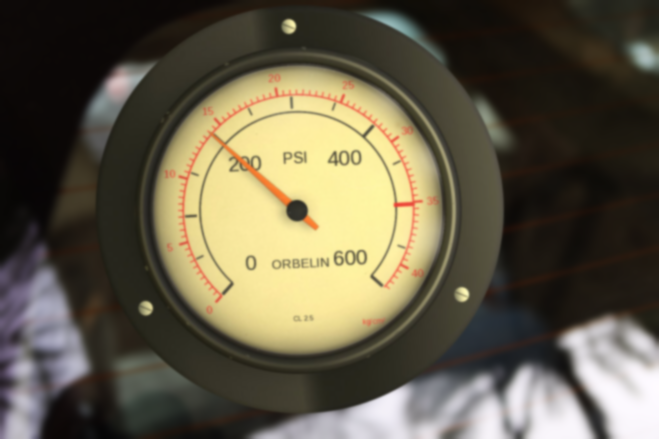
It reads value=200 unit=psi
